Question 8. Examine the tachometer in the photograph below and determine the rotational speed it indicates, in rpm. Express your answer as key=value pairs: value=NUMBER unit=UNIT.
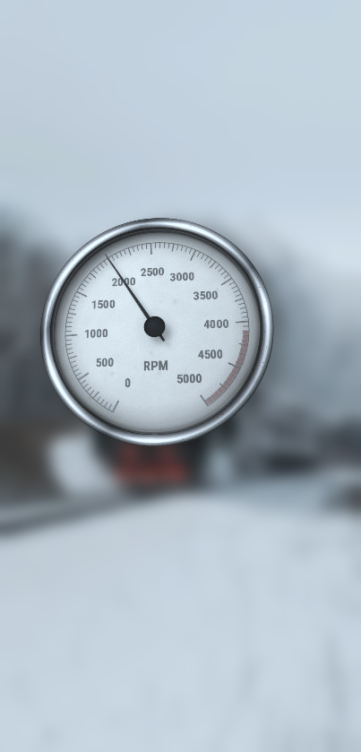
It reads value=2000 unit=rpm
